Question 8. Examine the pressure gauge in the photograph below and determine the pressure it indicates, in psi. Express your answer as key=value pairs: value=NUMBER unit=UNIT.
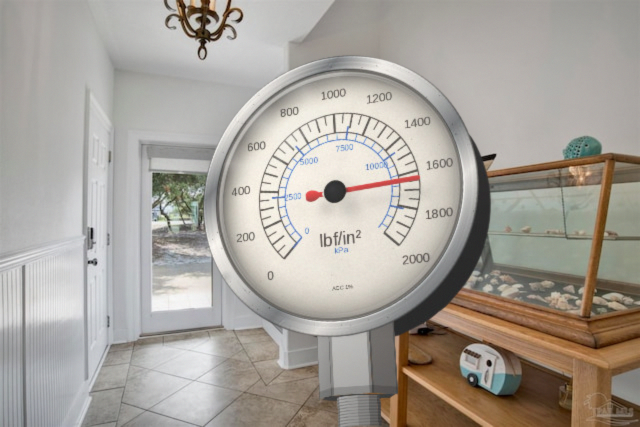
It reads value=1650 unit=psi
